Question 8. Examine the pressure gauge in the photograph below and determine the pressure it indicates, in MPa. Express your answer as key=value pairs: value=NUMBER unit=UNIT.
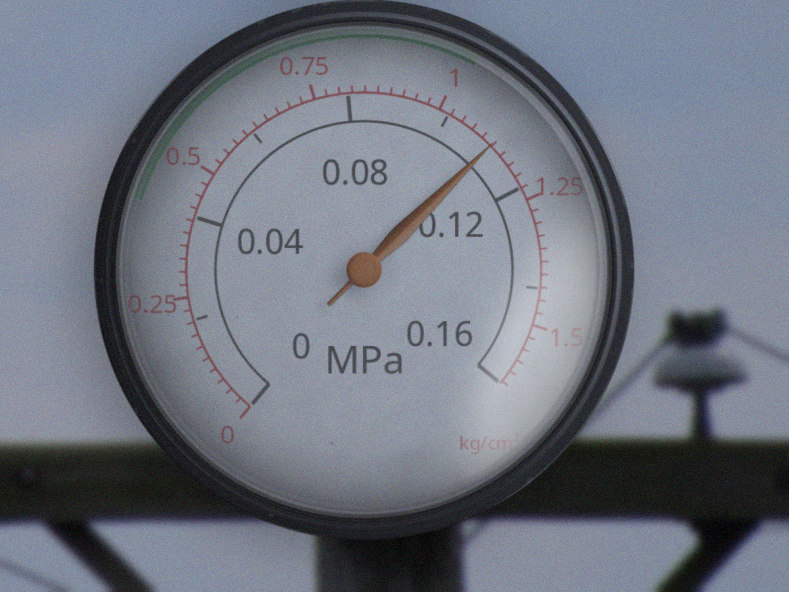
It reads value=0.11 unit=MPa
